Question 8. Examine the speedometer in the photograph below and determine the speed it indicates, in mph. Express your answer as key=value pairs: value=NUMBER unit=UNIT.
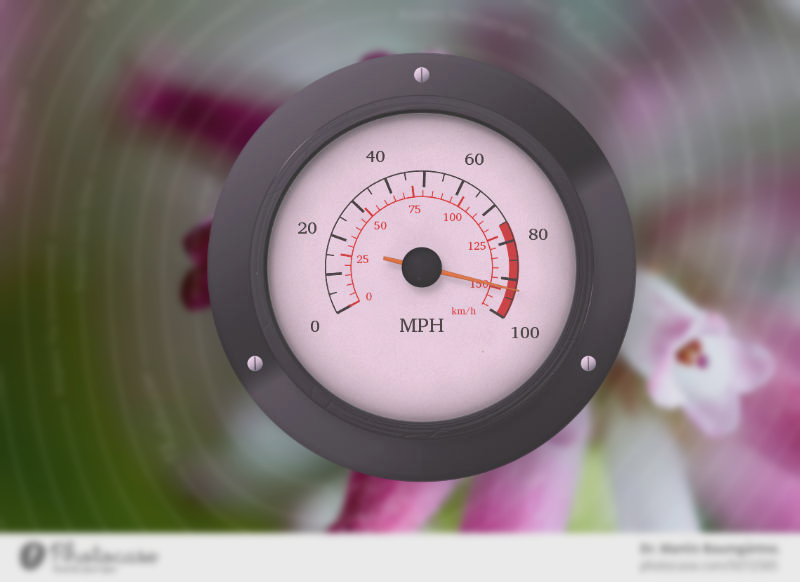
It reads value=92.5 unit=mph
